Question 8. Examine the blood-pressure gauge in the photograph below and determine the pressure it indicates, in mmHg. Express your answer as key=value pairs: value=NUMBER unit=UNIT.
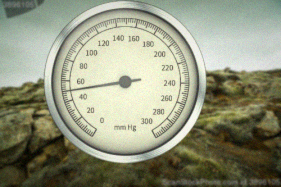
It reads value=50 unit=mmHg
